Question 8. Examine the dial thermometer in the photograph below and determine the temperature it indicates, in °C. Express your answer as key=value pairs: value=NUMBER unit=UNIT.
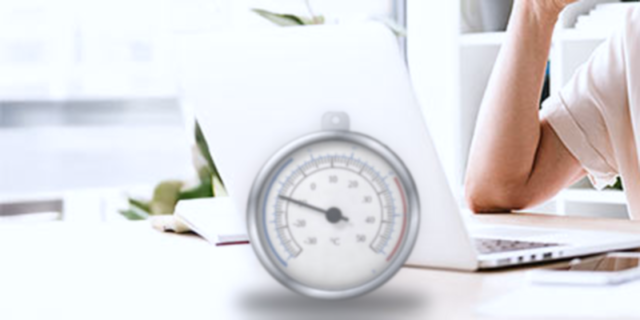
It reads value=-10 unit=°C
